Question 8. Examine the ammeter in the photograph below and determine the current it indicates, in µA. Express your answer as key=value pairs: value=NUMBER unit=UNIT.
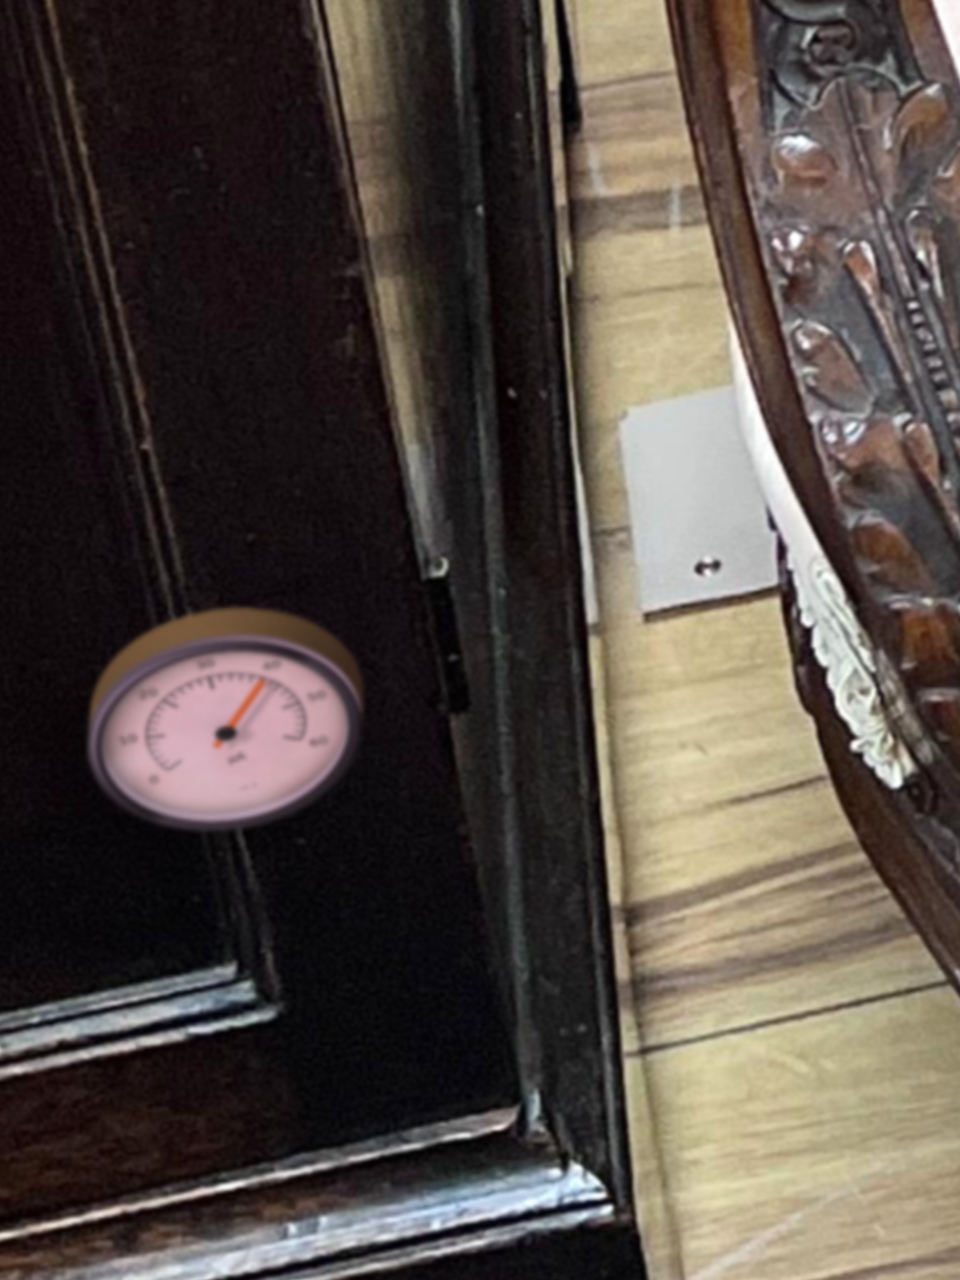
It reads value=40 unit=µA
